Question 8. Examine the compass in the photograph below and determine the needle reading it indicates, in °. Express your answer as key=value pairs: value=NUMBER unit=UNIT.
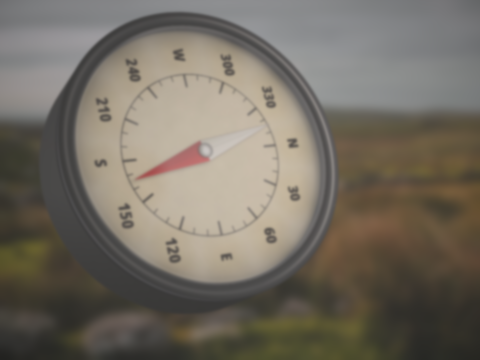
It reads value=165 unit=°
